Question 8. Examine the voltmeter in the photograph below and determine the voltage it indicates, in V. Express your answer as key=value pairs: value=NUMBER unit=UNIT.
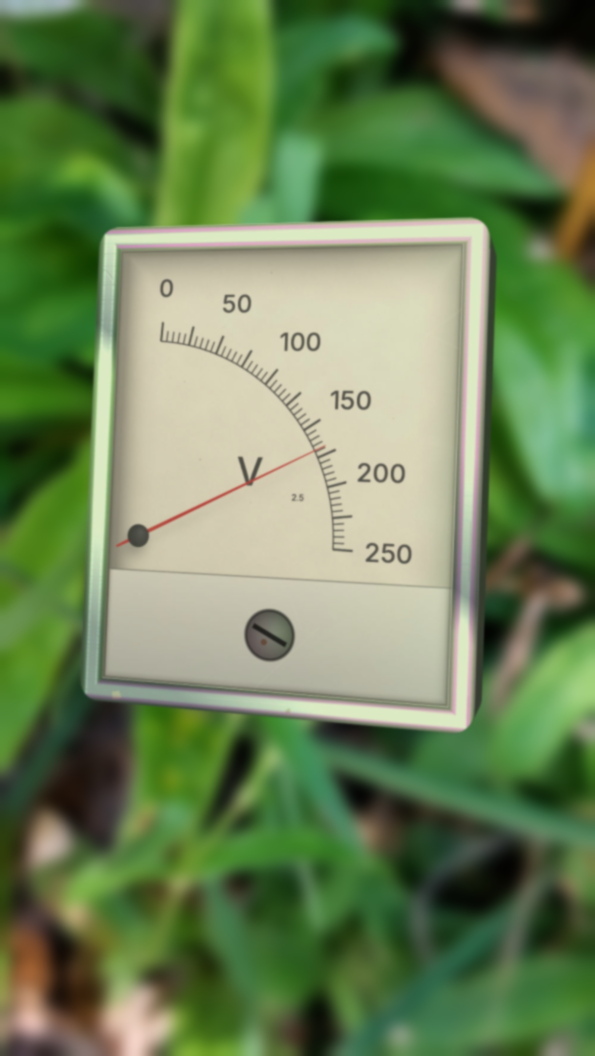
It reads value=170 unit=V
